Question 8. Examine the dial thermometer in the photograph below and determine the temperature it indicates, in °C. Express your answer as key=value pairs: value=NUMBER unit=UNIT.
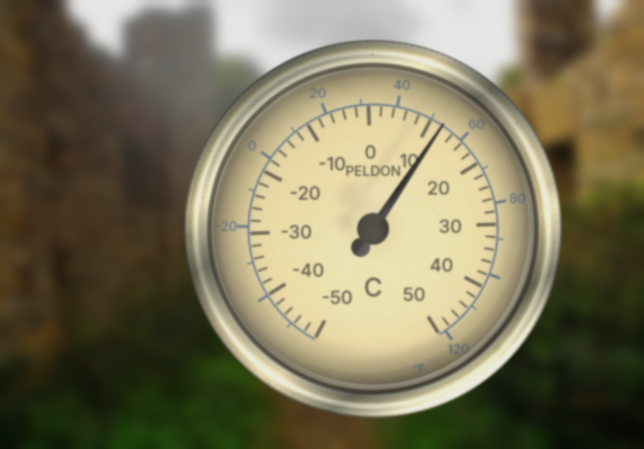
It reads value=12 unit=°C
